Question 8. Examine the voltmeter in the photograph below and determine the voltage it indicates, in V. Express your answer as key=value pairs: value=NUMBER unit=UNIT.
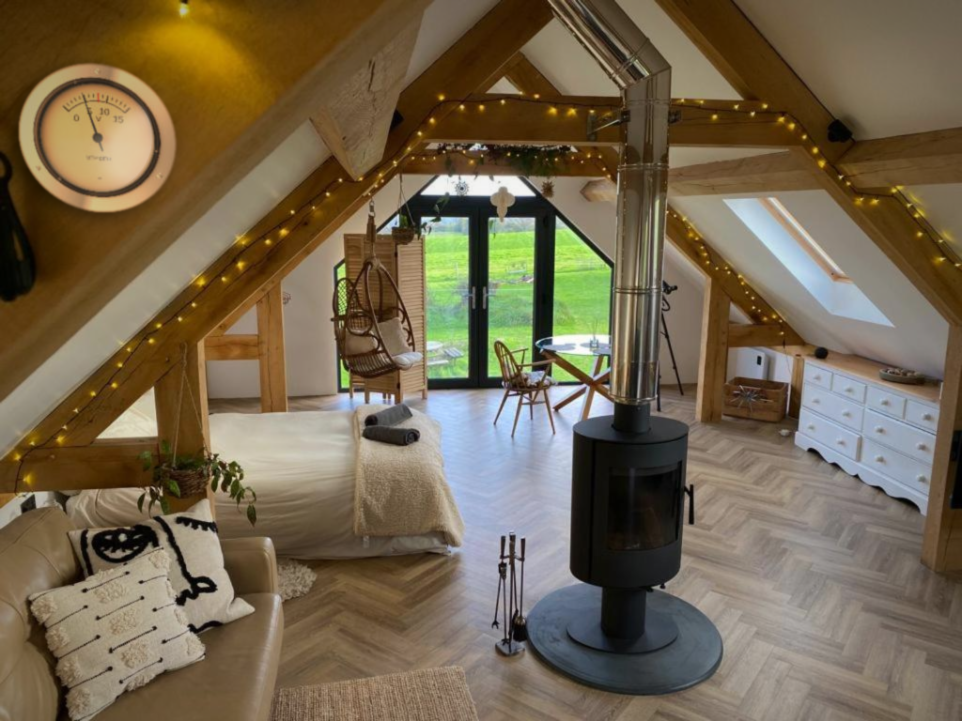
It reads value=5 unit=V
